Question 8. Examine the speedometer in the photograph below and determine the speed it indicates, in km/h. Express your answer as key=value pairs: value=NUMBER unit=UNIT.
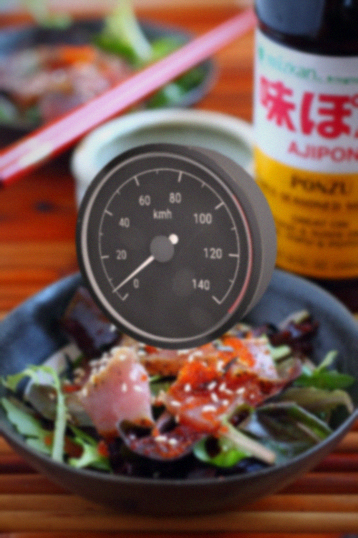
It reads value=5 unit=km/h
